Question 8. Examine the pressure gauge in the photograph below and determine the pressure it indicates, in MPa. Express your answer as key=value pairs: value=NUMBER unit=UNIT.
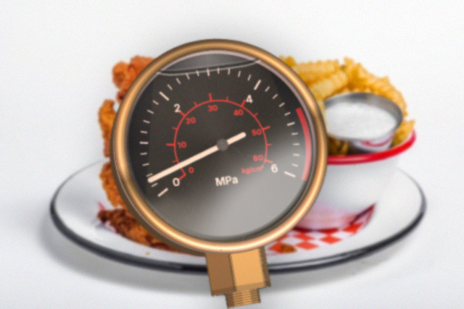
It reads value=0.3 unit=MPa
